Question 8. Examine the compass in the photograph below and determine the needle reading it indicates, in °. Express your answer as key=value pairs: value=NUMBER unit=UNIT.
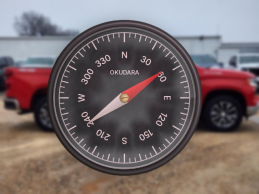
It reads value=55 unit=°
